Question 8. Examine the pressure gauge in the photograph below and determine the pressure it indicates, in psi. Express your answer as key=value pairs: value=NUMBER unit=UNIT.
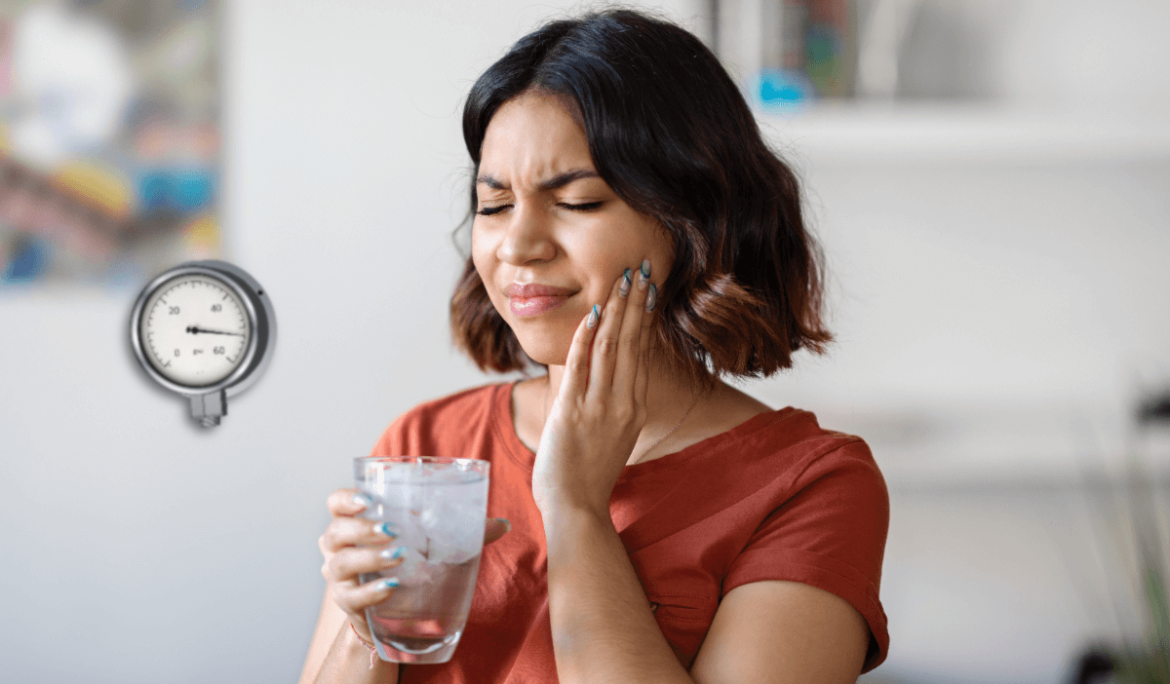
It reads value=52 unit=psi
